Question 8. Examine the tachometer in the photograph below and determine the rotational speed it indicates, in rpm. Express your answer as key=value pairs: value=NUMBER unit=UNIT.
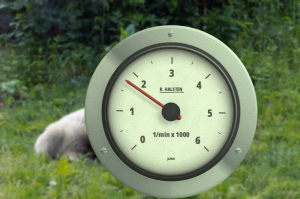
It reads value=1750 unit=rpm
